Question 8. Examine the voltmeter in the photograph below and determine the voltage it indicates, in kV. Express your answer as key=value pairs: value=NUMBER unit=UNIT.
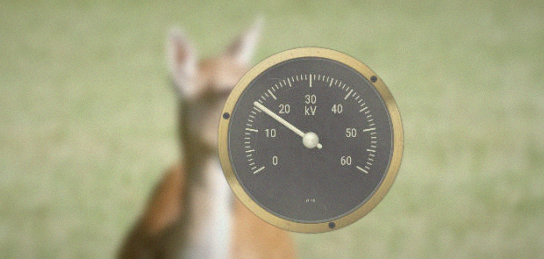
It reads value=16 unit=kV
